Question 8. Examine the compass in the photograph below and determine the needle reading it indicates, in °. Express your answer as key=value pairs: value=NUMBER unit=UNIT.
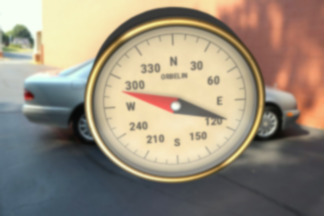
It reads value=290 unit=°
